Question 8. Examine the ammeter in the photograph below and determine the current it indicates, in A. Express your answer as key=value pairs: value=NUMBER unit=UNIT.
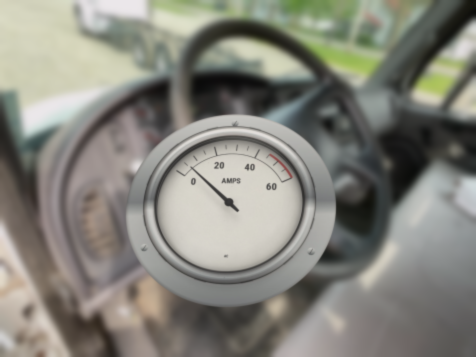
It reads value=5 unit=A
